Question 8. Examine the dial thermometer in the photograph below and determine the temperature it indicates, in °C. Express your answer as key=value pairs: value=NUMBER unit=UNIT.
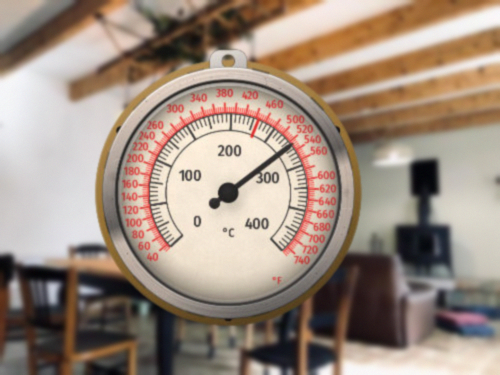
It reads value=275 unit=°C
